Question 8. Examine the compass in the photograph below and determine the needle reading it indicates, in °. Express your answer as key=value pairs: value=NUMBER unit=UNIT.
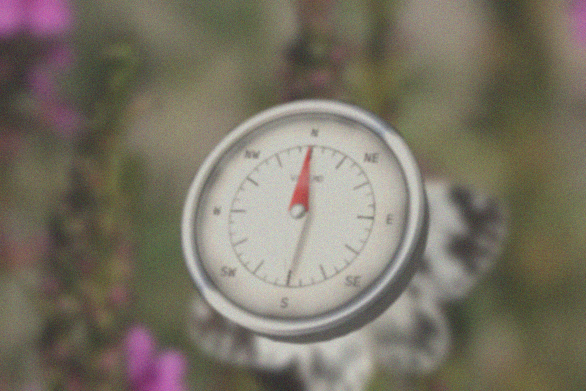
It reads value=0 unit=°
